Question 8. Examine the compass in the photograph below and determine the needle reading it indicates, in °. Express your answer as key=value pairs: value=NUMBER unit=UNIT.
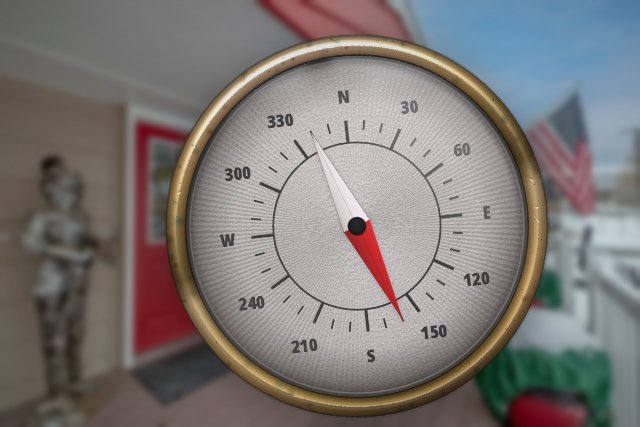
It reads value=160 unit=°
